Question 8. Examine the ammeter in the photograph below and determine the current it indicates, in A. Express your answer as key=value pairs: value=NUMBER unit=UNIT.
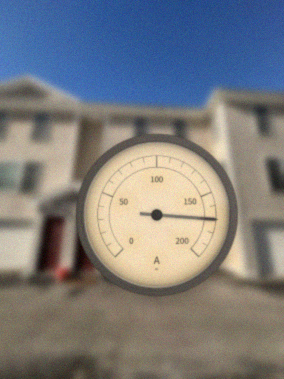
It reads value=170 unit=A
